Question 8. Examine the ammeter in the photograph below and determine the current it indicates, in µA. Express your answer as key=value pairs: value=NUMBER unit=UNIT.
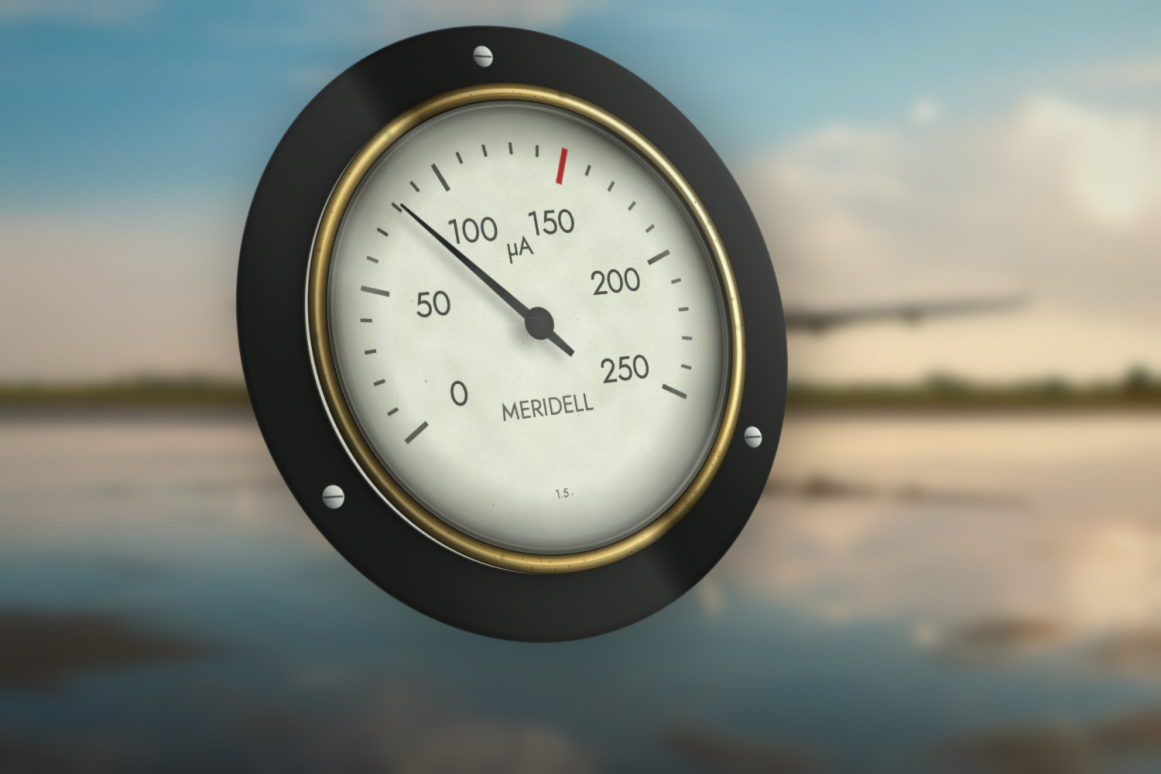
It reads value=80 unit=µA
